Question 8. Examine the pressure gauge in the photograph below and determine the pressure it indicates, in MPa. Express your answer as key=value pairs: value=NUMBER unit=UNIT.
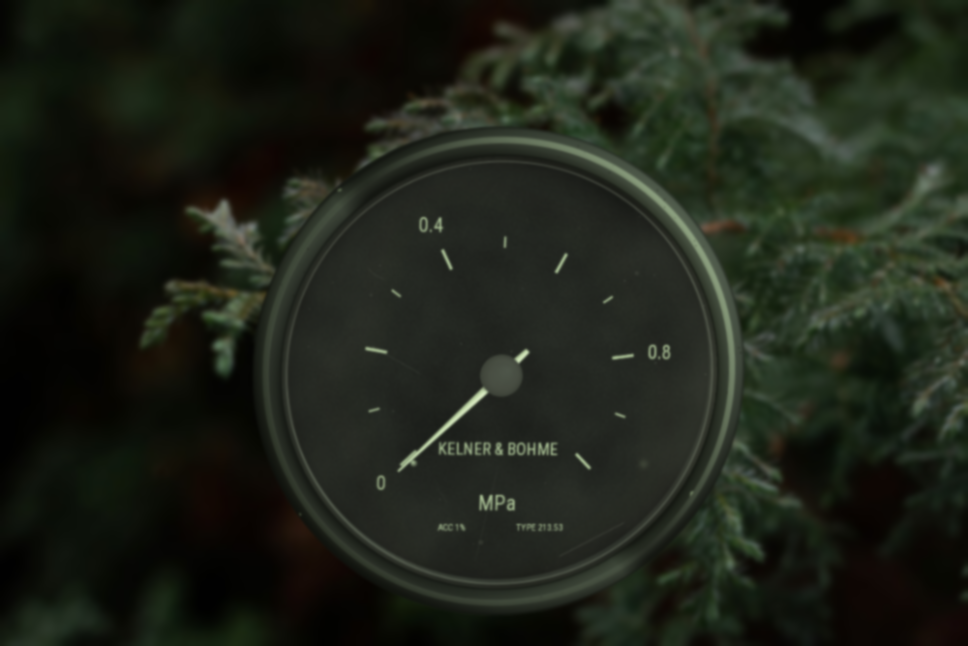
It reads value=0 unit=MPa
